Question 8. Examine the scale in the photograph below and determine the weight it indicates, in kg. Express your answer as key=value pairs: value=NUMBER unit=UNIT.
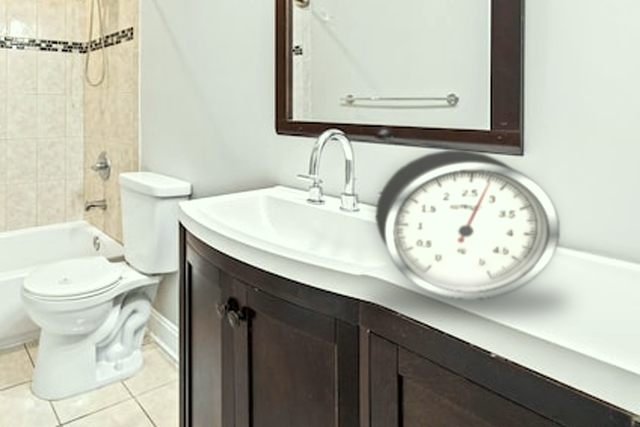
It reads value=2.75 unit=kg
